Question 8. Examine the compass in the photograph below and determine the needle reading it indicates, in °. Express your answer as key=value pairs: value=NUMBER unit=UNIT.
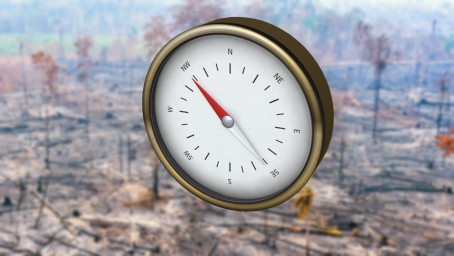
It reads value=315 unit=°
